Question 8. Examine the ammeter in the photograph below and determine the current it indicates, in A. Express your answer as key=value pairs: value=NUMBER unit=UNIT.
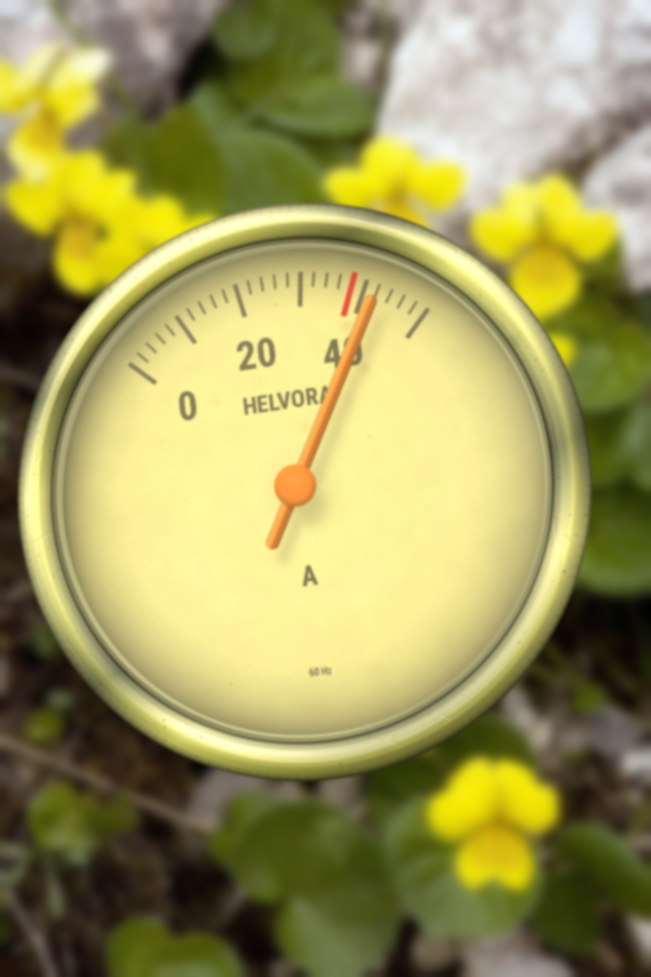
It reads value=42 unit=A
